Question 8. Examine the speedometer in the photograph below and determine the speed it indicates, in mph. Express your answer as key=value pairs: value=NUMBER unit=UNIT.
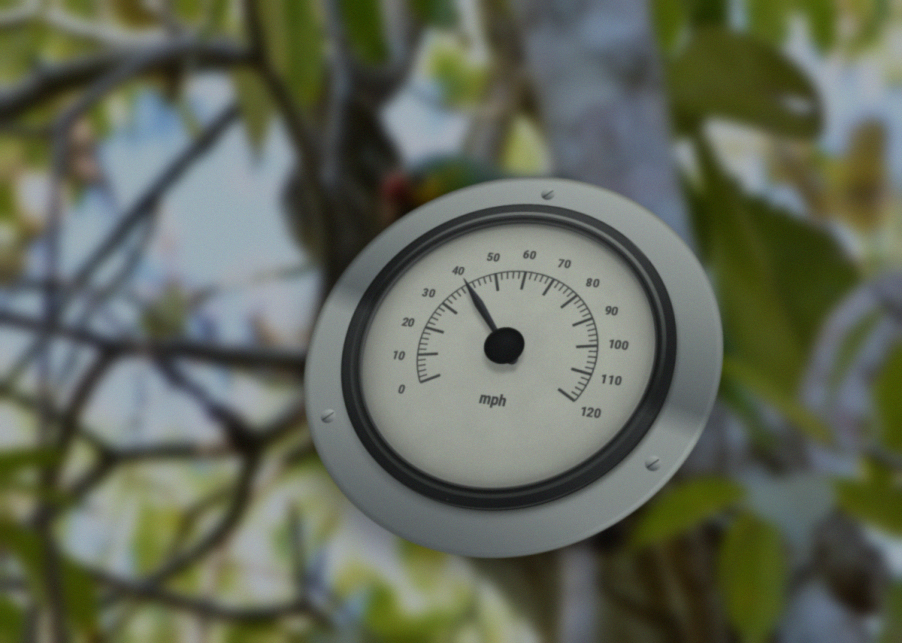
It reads value=40 unit=mph
